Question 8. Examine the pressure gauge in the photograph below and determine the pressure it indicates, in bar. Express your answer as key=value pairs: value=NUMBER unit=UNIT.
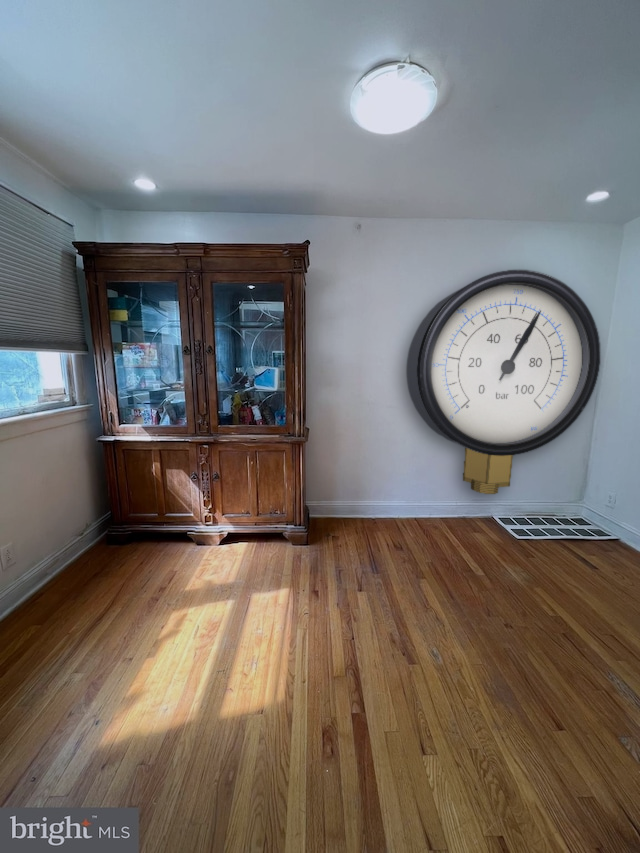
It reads value=60 unit=bar
